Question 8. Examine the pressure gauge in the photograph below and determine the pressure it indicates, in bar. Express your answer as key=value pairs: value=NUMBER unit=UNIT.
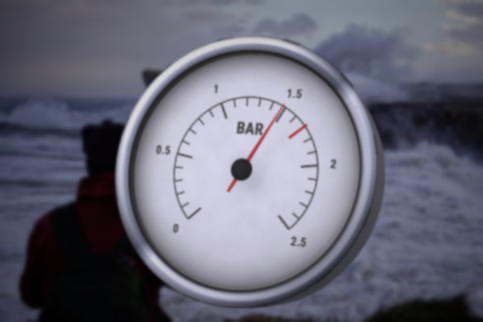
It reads value=1.5 unit=bar
